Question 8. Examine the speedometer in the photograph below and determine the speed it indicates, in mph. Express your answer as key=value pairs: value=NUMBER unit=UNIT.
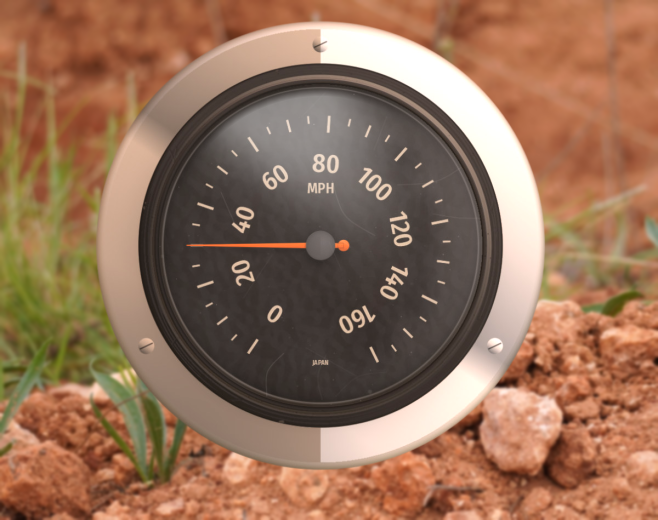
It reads value=30 unit=mph
